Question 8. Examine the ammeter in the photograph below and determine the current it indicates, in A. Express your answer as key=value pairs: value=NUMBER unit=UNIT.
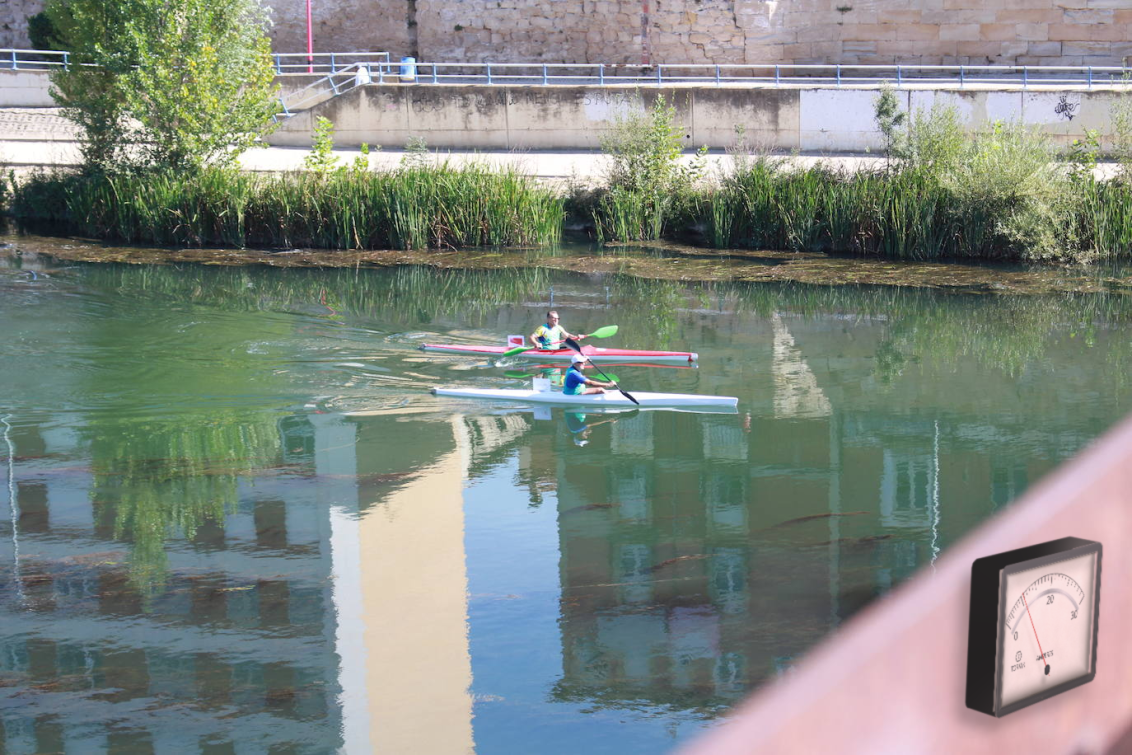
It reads value=10 unit=A
